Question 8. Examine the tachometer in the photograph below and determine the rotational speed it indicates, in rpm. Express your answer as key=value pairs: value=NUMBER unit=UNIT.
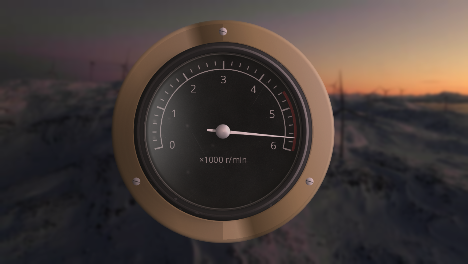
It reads value=5700 unit=rpm
